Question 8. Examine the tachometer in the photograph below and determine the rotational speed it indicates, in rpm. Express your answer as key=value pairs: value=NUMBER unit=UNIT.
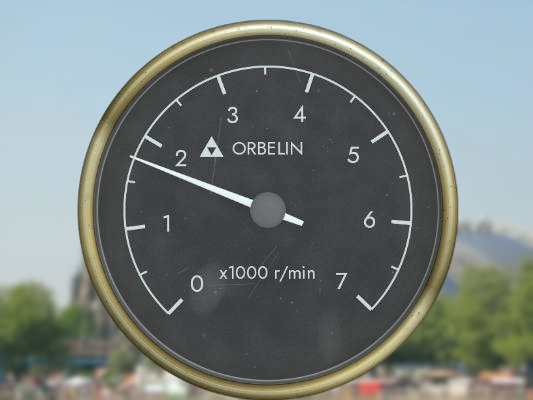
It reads value=1750 unit=rpm
